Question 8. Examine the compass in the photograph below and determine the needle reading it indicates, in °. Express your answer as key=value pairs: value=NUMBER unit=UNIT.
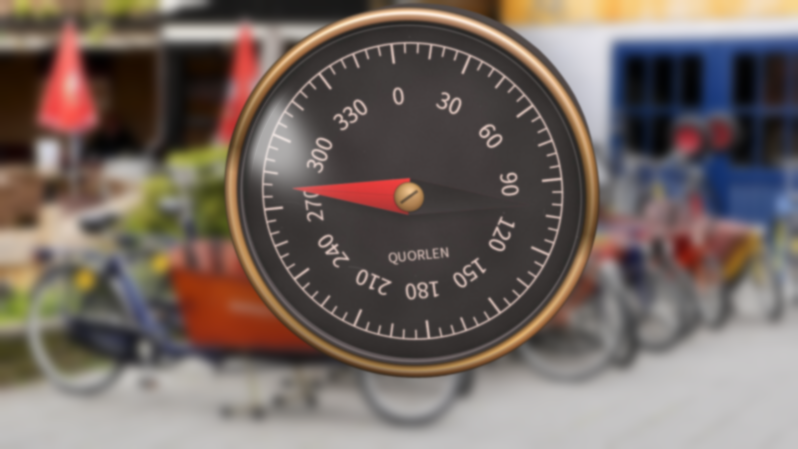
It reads value=280 unit=°
